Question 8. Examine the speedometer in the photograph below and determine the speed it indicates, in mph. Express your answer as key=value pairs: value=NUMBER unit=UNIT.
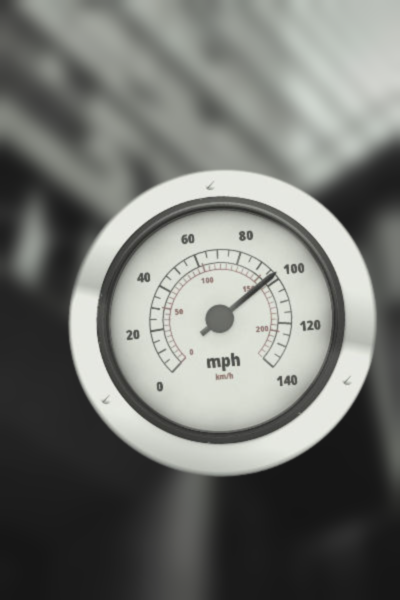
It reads value=97.5 unit=mph
